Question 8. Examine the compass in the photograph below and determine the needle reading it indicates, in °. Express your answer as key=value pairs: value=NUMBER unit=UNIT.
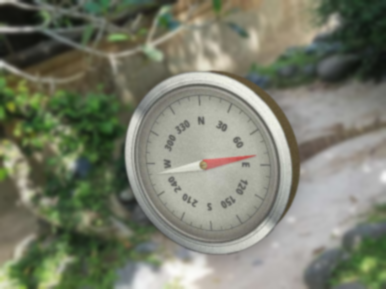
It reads value=80 unit=°
